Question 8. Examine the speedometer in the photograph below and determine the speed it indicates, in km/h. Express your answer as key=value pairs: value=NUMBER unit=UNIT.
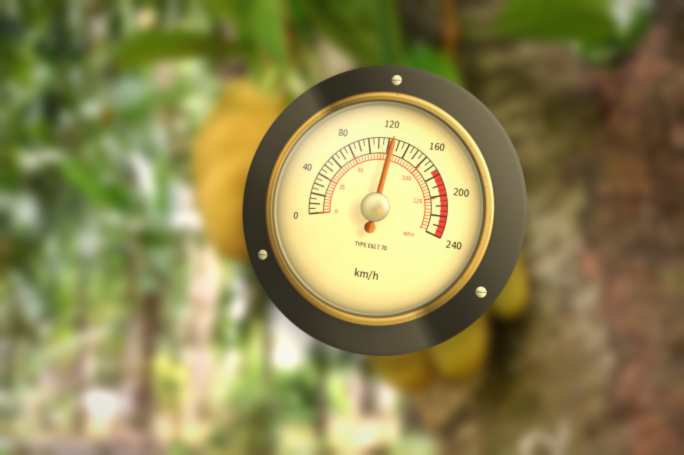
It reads value=125 unit=km/h
